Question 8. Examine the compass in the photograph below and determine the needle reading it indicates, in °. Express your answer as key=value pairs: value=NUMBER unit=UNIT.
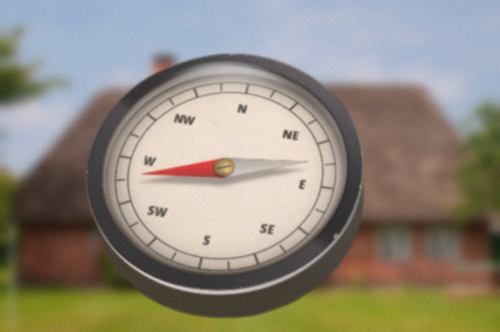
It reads value=255 unit=°
